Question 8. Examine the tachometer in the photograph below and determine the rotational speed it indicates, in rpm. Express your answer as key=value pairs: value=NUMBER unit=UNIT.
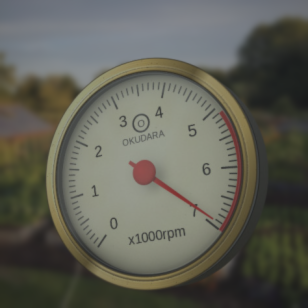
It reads value=6900 unit=rpm
